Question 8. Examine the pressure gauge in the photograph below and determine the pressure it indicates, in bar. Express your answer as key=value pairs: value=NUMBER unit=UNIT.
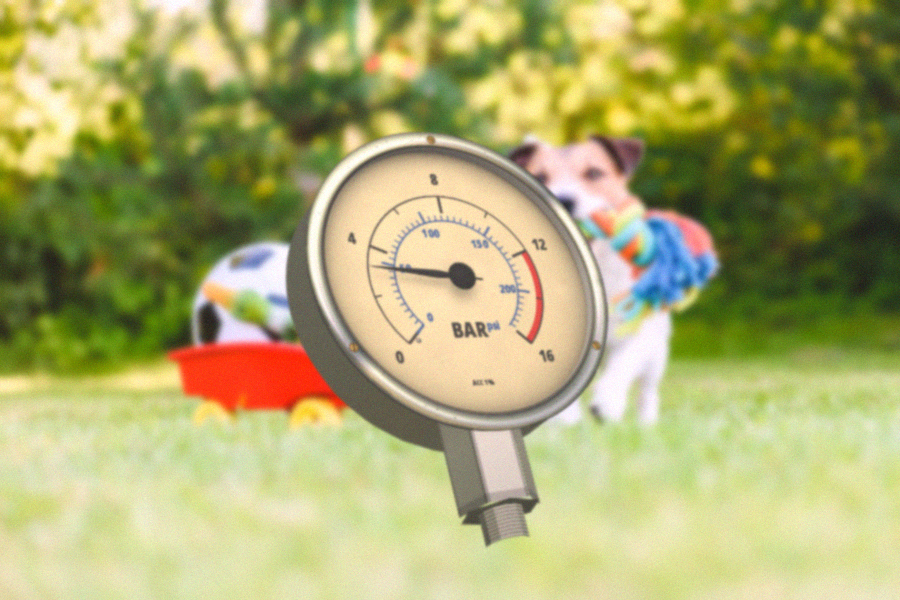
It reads value=3 unit=bar
